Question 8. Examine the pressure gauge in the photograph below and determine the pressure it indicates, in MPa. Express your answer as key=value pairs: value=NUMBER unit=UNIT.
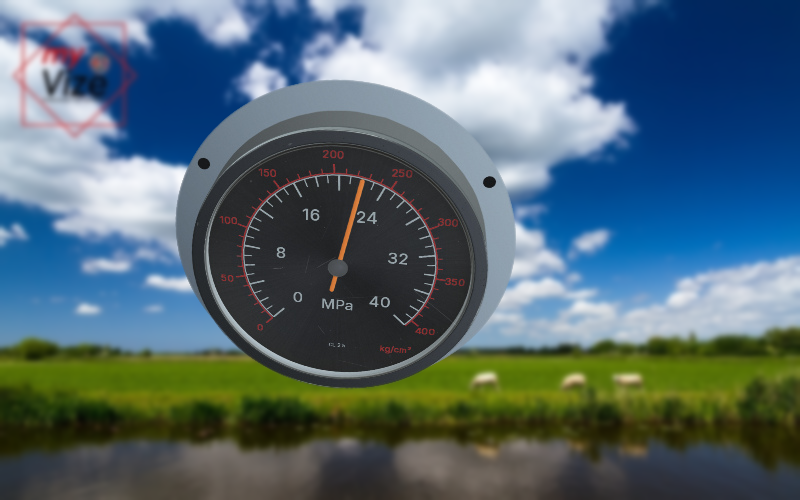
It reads value=22 unit=MPa
